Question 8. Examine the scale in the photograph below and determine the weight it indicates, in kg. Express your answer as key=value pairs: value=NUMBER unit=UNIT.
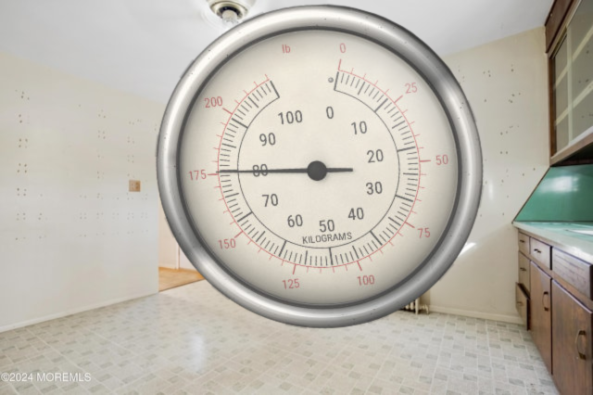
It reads value=80 unit=kg
